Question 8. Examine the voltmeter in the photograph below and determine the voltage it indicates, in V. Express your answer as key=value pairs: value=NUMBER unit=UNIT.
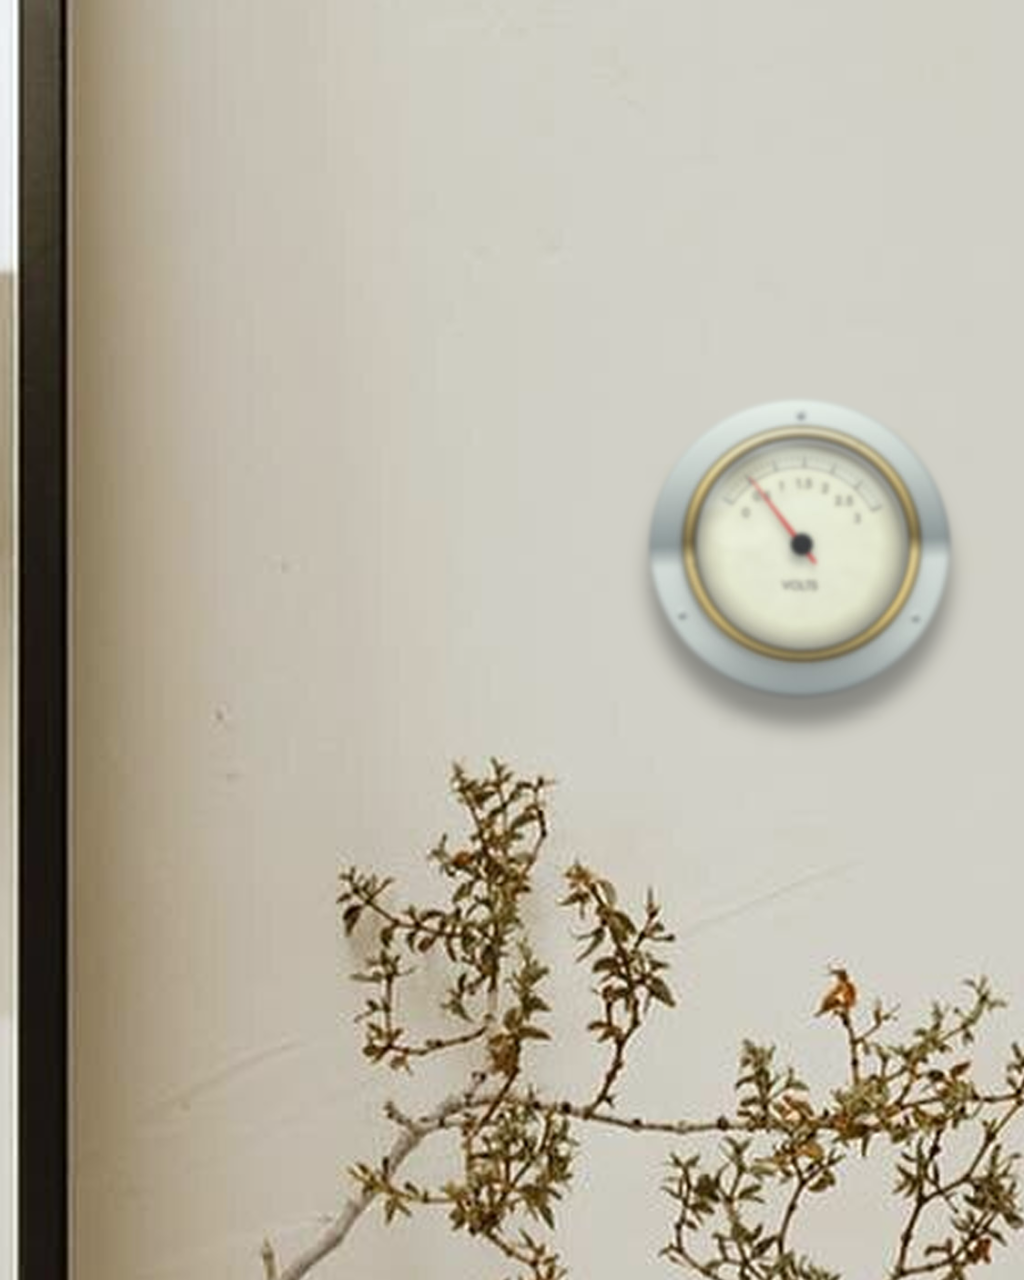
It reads value=0.5 unit=V
